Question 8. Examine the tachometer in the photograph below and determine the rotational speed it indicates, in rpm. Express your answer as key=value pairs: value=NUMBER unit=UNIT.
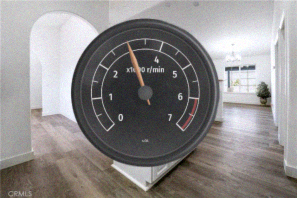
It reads value=3000 unit=rpm
